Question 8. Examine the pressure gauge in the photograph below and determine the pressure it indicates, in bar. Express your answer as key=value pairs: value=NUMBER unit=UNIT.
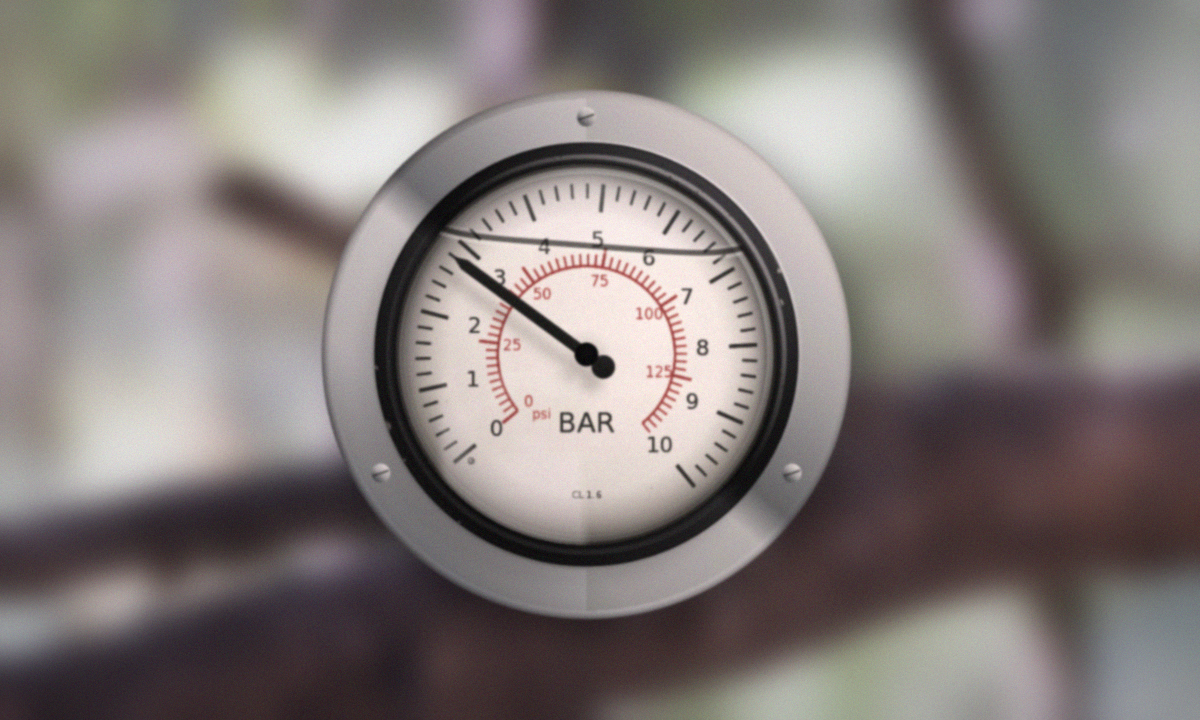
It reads value=2.8 unit=bar
